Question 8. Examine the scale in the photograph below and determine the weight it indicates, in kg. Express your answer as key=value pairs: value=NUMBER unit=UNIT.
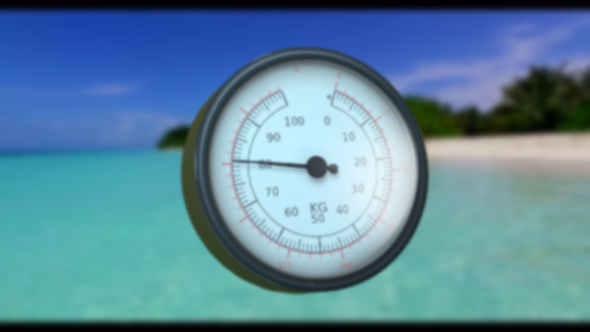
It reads value=80 unit=kg
